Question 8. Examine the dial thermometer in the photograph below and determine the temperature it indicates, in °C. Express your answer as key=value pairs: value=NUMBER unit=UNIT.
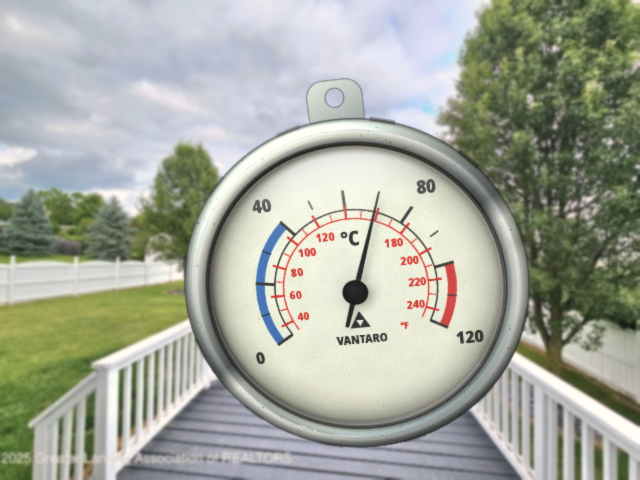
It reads value=70 unit=°C
